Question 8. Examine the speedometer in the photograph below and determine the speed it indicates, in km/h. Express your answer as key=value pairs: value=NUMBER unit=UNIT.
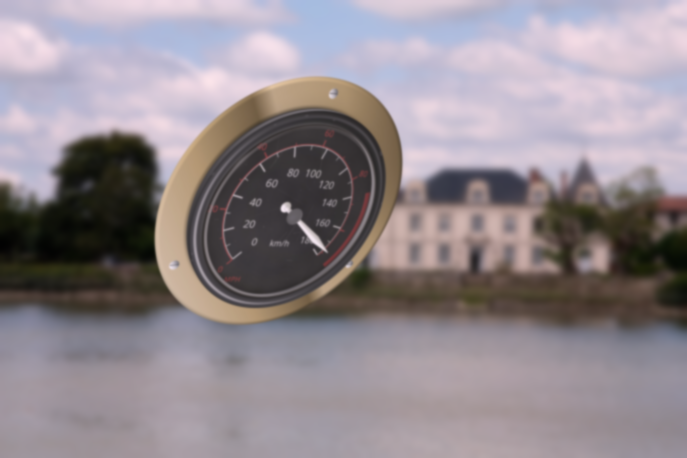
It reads value=175 unit=km/h
